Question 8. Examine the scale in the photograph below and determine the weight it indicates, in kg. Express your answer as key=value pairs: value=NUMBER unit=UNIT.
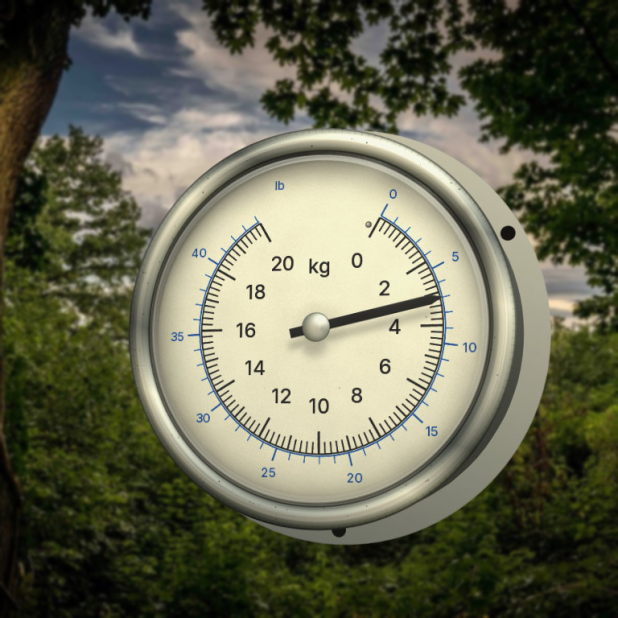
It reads value=3.2 unit=kg
